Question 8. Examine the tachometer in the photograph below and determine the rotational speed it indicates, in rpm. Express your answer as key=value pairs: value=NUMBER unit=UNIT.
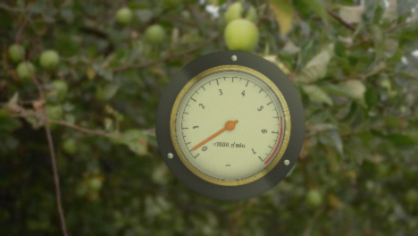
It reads value=250 unit=rpm
